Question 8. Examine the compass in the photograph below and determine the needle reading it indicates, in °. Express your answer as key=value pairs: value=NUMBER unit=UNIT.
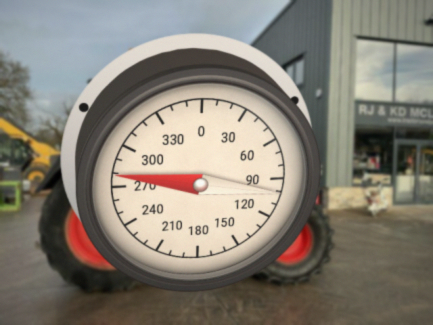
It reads value=280 unit=°
